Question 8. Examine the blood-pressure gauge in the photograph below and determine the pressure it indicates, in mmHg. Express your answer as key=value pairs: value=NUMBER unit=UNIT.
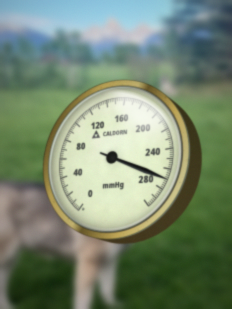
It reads value=270 unit=mmHg
